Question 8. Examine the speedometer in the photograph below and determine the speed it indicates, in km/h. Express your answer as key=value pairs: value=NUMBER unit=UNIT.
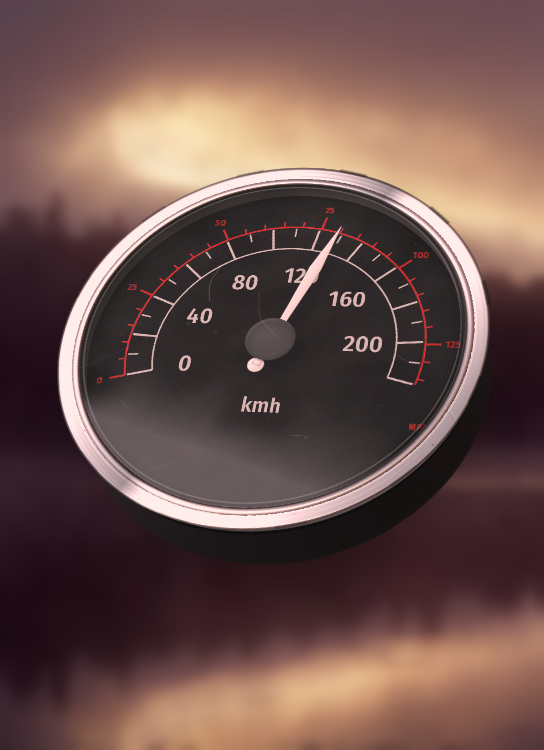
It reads value=130 unit=km/h
